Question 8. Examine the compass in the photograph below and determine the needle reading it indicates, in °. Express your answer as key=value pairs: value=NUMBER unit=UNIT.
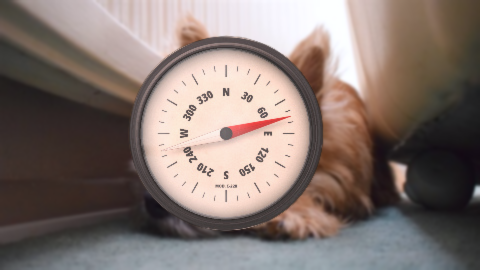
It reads value=75 unit=°
